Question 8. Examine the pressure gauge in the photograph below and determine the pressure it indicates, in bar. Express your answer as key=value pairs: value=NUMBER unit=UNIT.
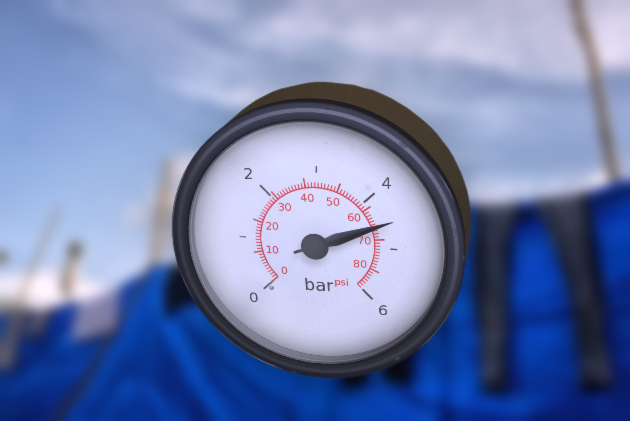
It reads value=4.5 unit=bar
